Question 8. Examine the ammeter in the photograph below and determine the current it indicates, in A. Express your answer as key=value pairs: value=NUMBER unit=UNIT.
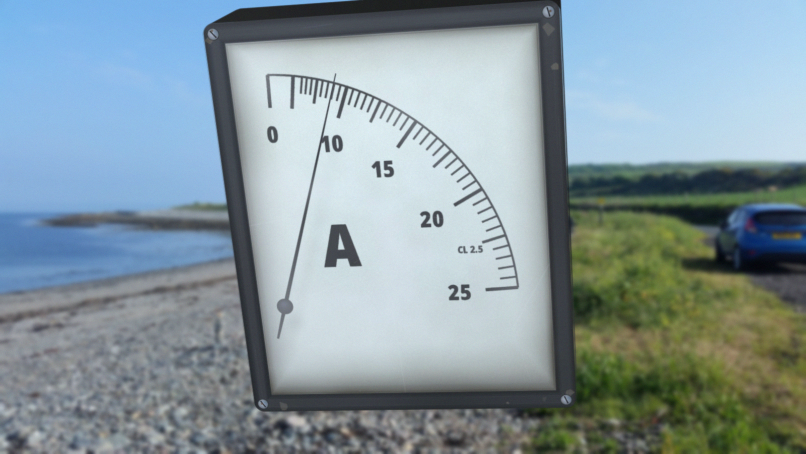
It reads value=9 unit=A
